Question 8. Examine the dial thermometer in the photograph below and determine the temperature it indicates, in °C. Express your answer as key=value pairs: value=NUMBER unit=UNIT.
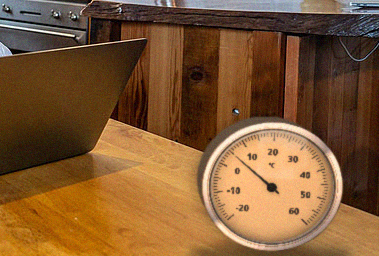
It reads value=5 unit=°C
